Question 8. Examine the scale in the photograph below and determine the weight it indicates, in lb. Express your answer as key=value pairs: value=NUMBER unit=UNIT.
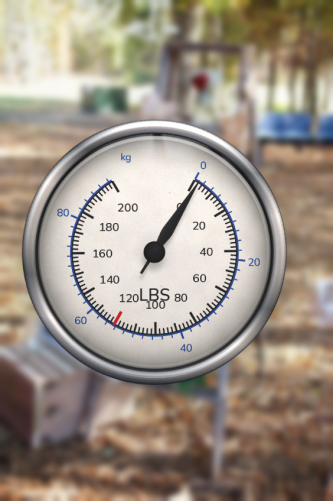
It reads value=2 unit=lb
